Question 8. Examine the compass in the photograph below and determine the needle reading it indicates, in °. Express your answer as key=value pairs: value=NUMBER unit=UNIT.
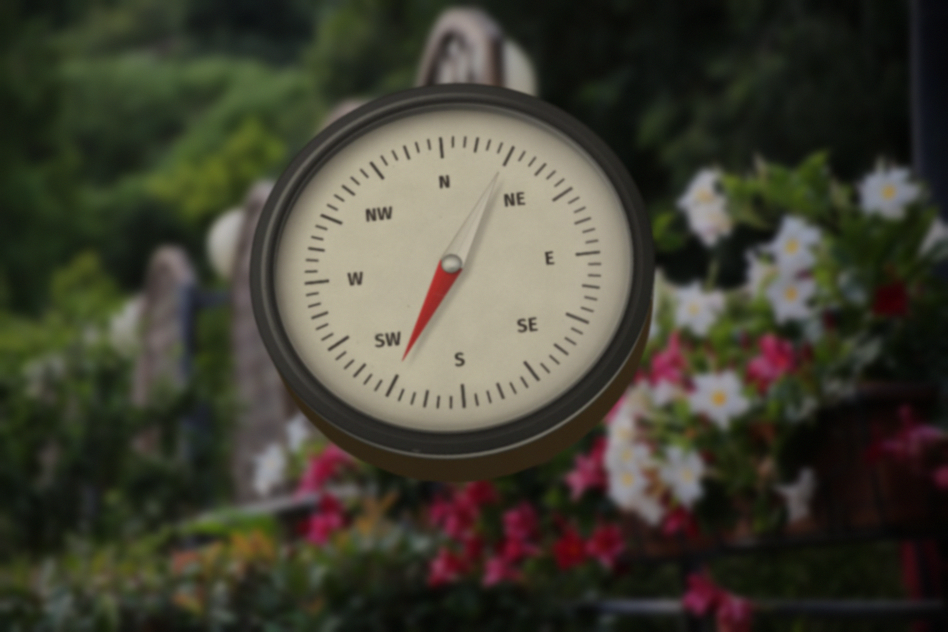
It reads value=210 unit=°
